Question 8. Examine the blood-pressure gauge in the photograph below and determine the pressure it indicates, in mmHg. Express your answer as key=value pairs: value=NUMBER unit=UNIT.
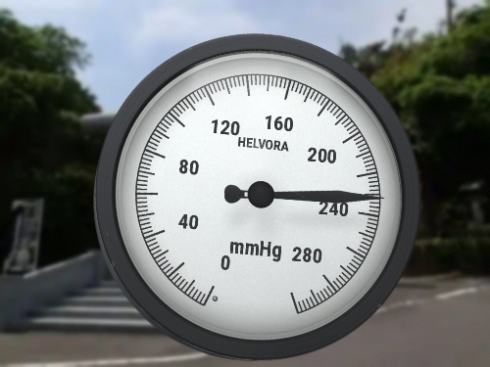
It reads value=232 unit=mmHg
